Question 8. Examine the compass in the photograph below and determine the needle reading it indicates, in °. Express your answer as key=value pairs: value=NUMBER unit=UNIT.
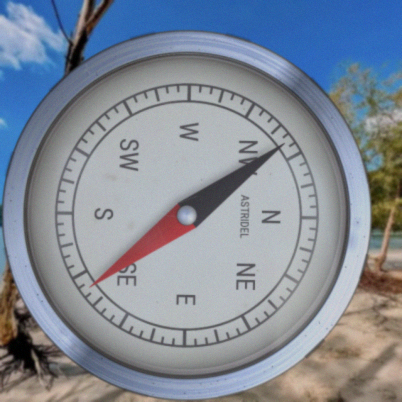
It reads value=142.5 unit=°
